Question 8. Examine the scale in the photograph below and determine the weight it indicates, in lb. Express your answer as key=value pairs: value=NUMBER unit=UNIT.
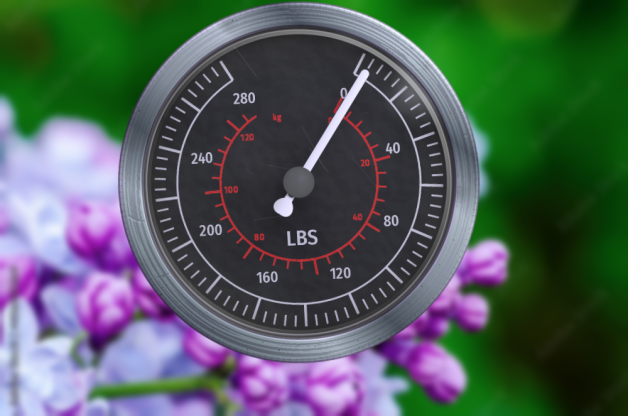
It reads value=4 unit=lb
